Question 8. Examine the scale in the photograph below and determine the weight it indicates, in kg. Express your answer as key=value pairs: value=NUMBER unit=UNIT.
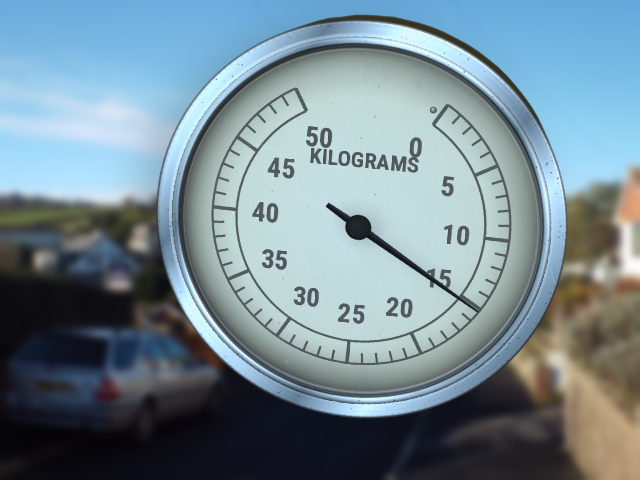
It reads value=15 unit=kg
